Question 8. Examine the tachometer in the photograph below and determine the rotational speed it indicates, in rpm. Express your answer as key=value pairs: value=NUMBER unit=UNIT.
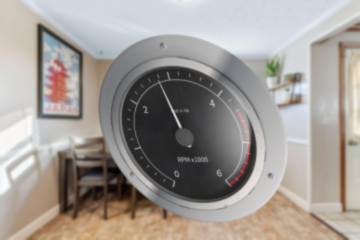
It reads value=2800 unit=rpm
